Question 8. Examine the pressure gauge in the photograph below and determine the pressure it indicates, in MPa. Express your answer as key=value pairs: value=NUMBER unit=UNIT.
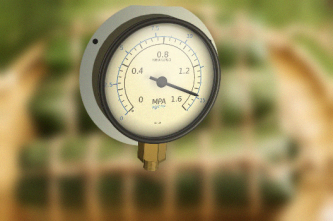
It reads value=1.45 unit=MPa
